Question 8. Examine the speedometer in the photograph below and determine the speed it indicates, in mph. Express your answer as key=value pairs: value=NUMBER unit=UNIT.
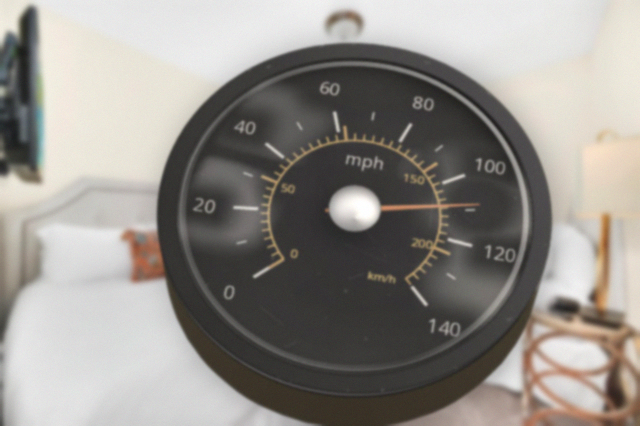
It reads value=110 unit=mph
